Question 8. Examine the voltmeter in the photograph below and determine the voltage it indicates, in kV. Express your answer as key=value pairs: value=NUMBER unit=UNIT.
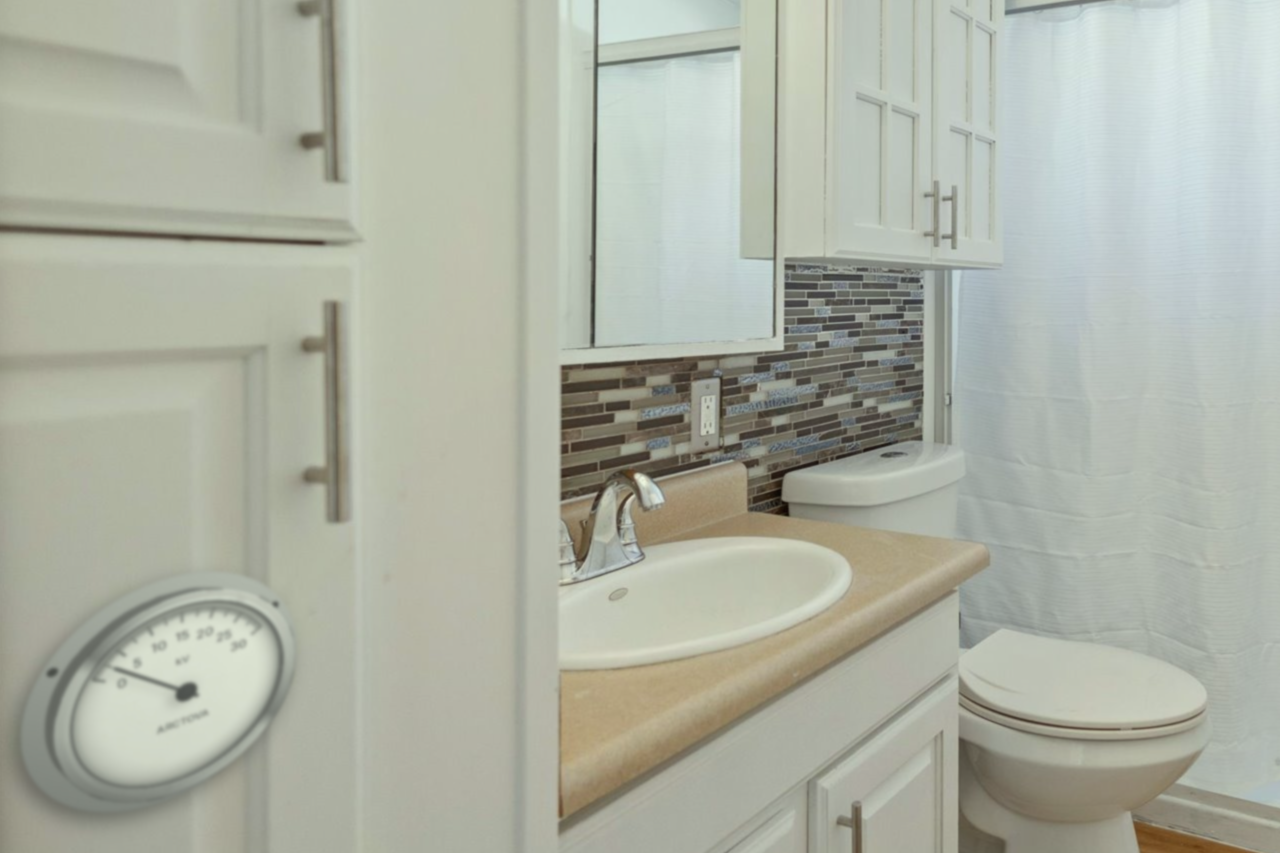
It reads value=2.5 unit=kV
